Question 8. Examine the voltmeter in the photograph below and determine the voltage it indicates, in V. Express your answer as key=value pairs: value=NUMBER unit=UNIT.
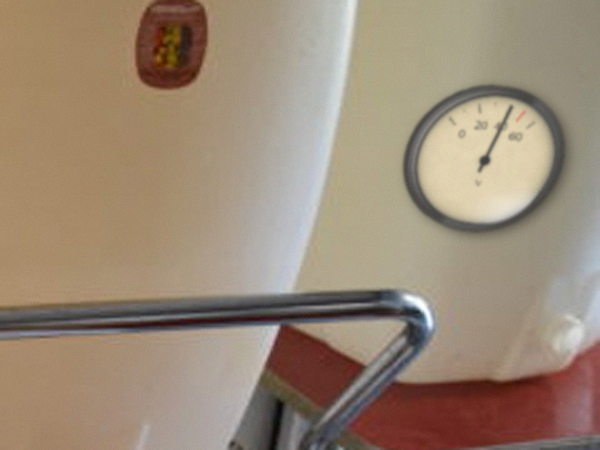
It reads value=40 unit=V
